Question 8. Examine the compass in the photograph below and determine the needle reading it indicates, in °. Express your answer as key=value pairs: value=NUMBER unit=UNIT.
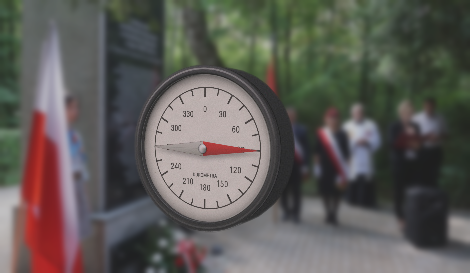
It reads value=90 unit=°
